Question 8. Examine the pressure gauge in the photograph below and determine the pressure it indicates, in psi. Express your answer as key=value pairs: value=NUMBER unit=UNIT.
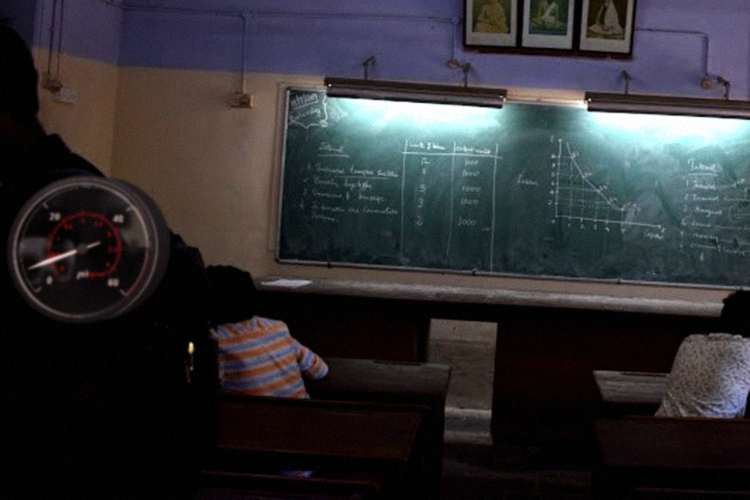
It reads value=5 unit=psi
